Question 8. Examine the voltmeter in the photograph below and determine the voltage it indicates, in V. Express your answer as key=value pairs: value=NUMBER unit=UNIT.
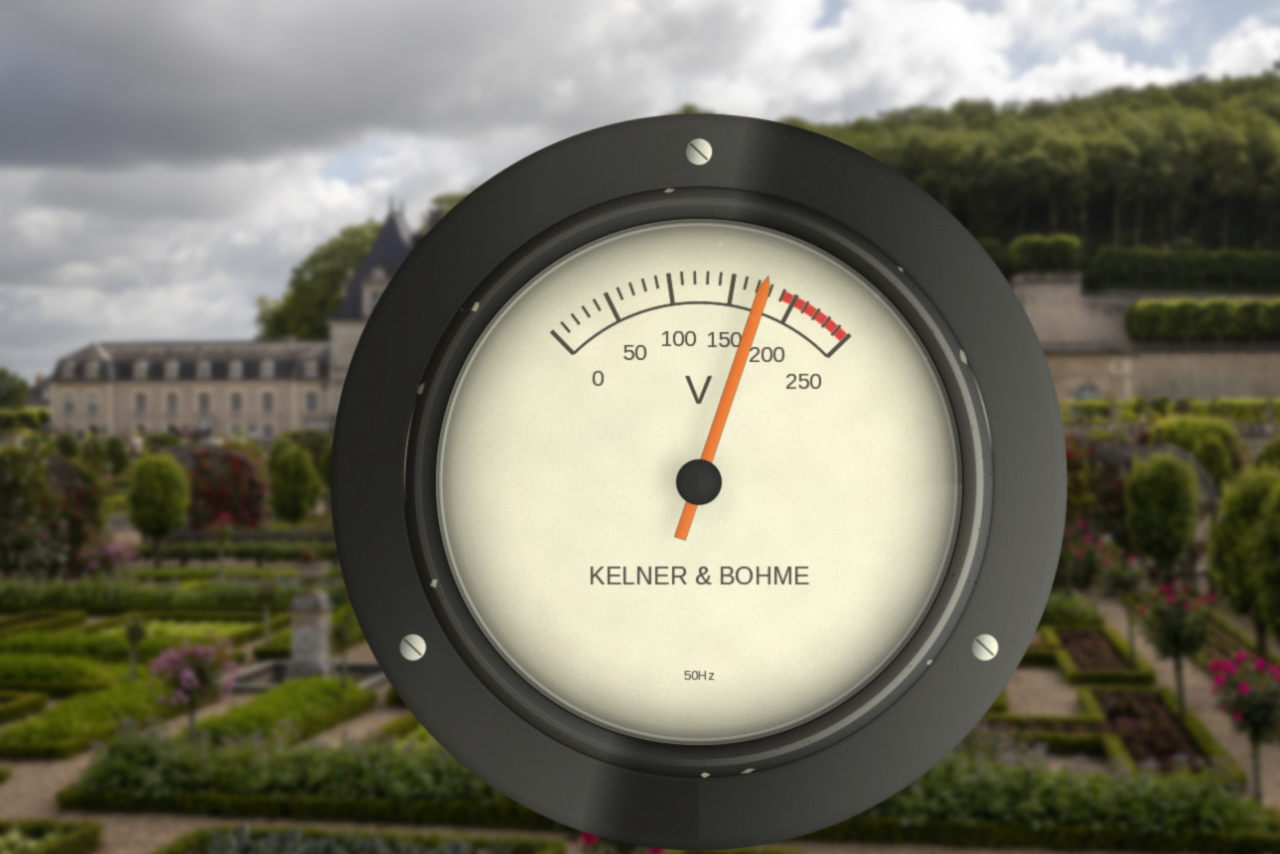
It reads value=175 unit=V
